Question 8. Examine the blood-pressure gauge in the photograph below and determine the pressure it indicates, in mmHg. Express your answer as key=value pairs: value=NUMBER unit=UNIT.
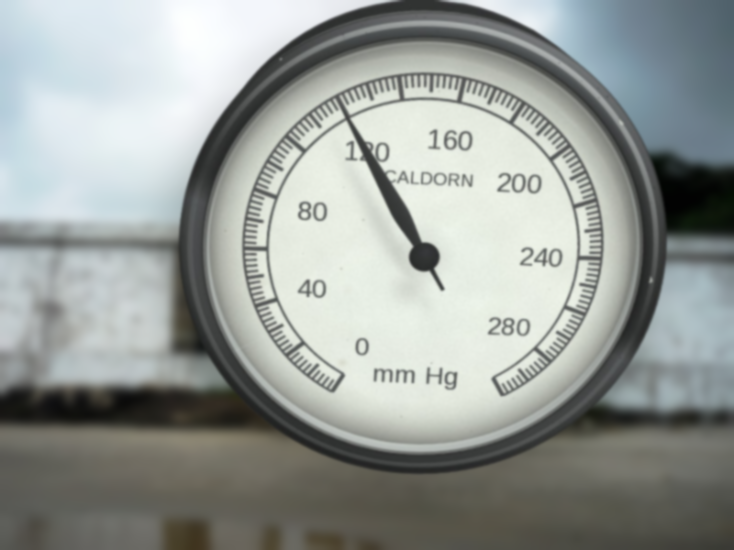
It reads value=120 unit=mmHg
